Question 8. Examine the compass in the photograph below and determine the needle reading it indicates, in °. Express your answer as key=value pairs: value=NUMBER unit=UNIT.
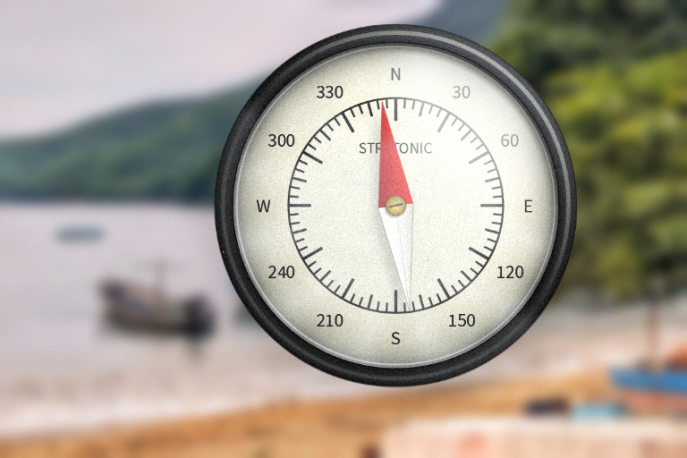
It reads value=352.5 unit=°
